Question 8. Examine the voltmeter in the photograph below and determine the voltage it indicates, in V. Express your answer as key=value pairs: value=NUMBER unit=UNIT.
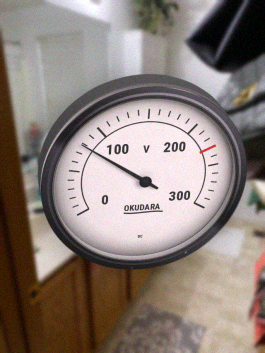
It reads value=80 unit=V
